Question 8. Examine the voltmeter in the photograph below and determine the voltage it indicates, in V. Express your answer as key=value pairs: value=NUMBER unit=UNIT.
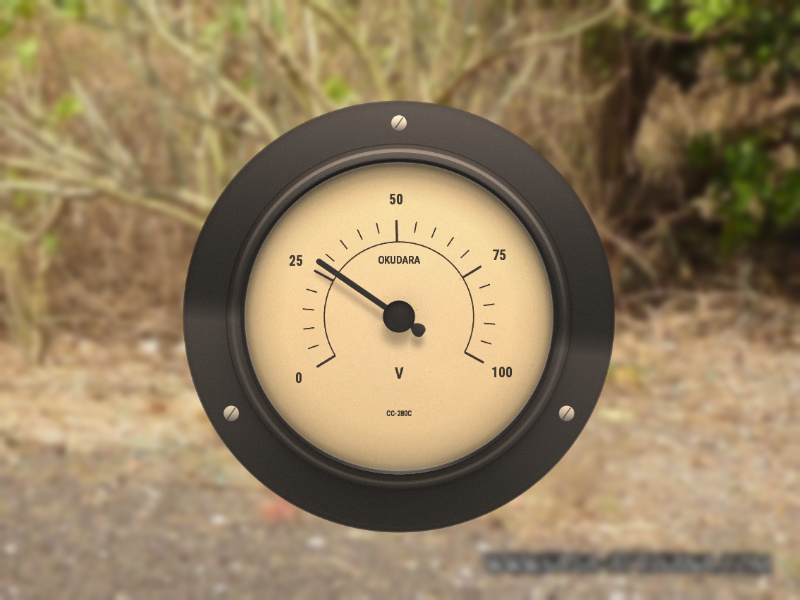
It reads value=27.5 unit=V
